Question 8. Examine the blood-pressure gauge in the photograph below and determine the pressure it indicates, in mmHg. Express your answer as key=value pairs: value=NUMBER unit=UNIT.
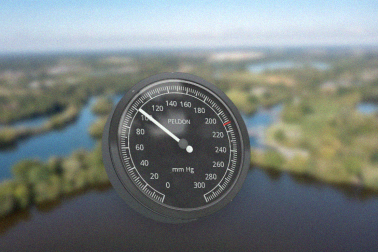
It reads value=100 unit=mmHg
